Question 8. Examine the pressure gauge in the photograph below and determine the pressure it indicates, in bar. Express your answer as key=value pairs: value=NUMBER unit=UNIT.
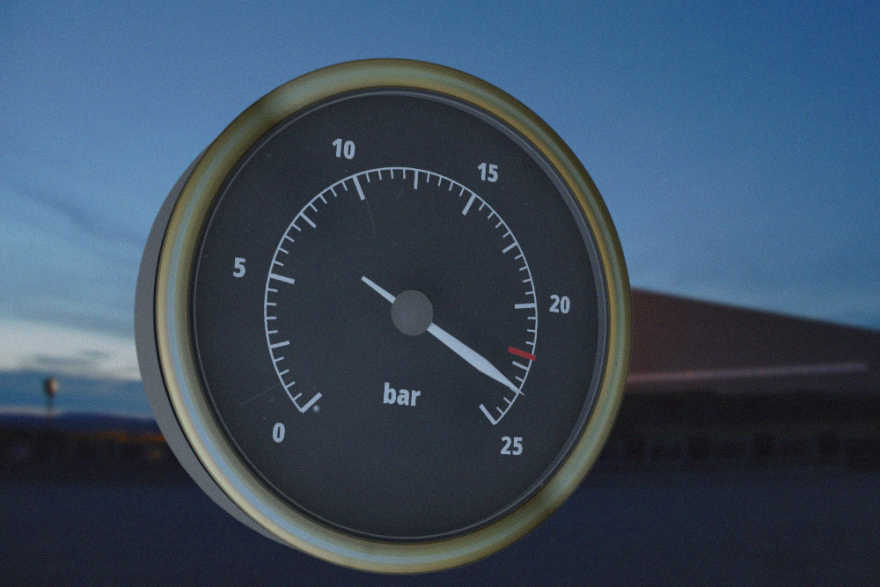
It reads value=23.5 unit=bar
